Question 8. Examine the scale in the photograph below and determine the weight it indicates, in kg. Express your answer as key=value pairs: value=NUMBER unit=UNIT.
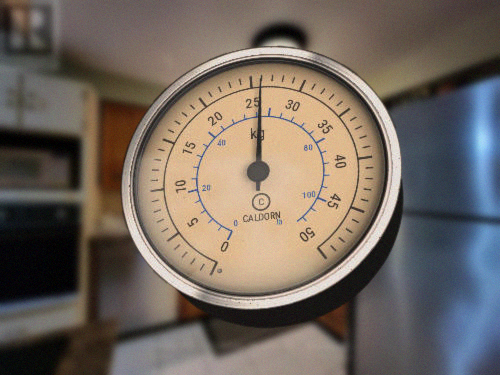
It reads value=26 unit=kg
